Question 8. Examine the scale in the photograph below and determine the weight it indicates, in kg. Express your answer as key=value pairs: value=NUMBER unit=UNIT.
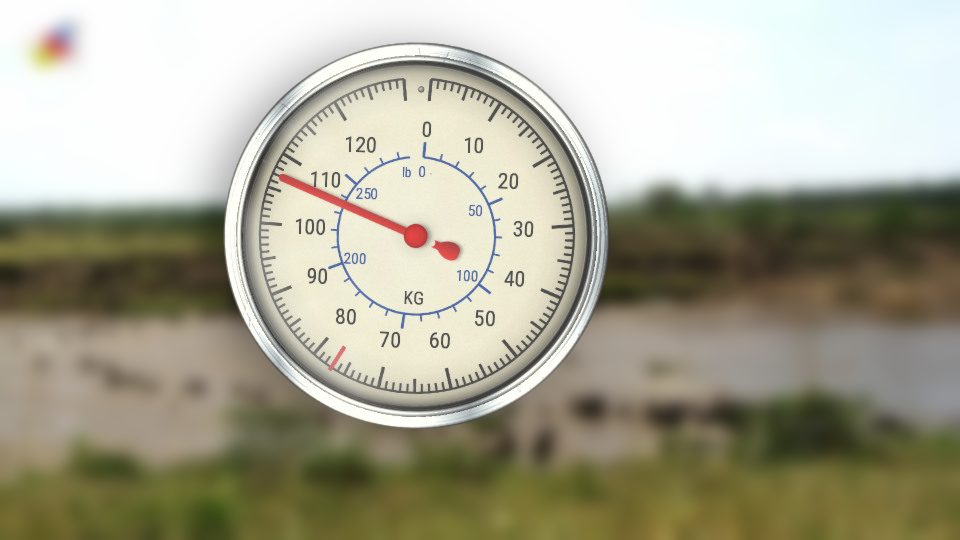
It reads value=107 unit=kg
